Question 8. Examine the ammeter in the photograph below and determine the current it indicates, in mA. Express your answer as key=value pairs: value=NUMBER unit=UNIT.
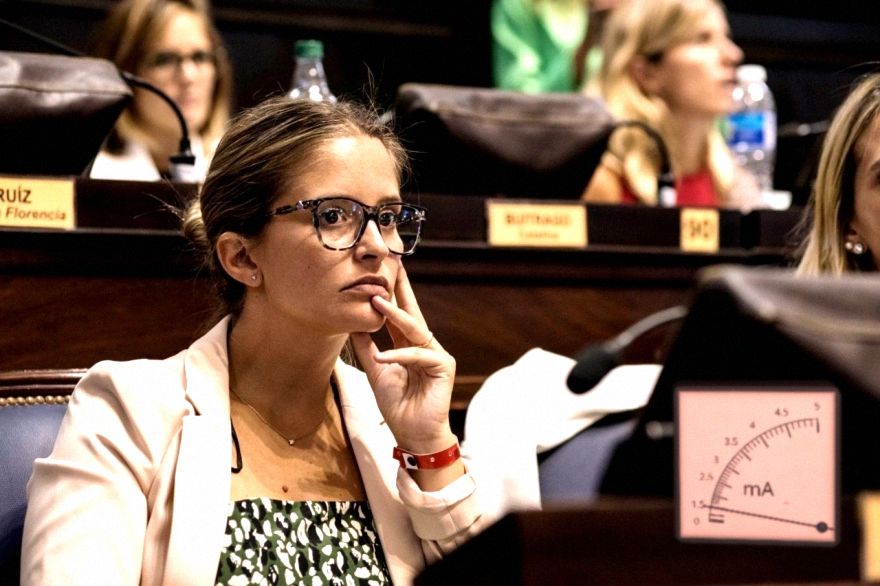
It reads value=1.5 unit=mA
